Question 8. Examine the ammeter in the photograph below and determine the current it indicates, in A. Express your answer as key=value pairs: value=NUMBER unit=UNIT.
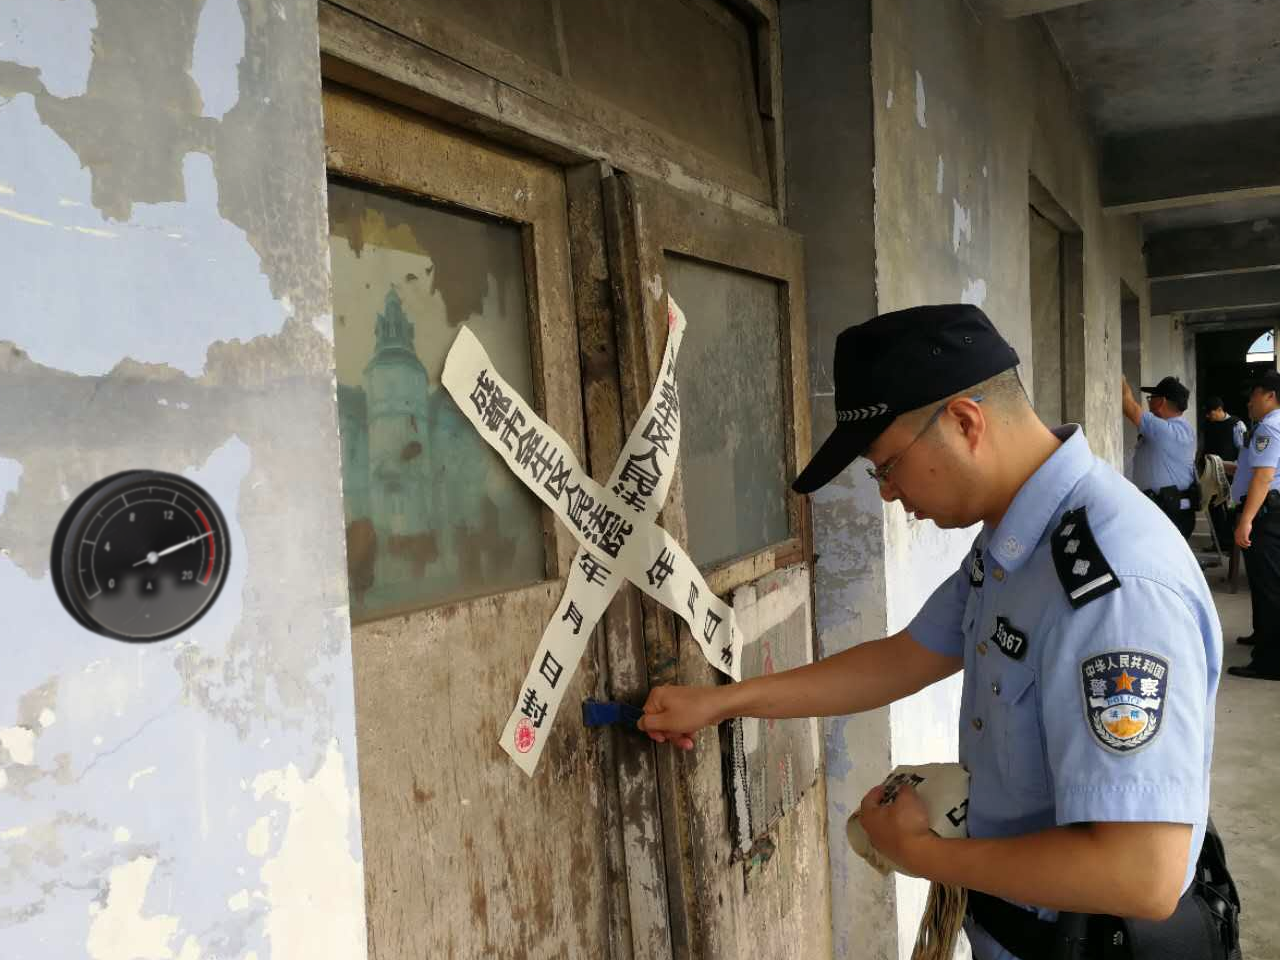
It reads value=16 unit=A
